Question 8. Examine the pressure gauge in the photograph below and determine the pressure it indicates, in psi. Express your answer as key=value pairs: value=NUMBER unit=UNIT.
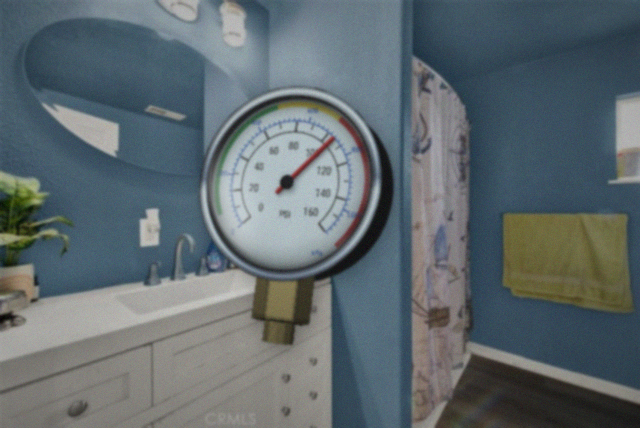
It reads value=105 unit=psi
